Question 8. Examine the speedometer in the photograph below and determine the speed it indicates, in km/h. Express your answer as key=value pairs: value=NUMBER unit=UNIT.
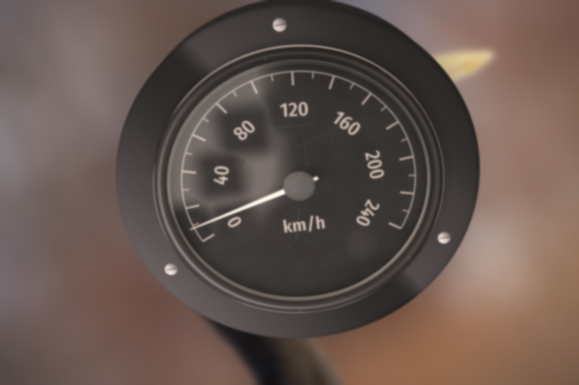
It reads value=10 unit=km/h
